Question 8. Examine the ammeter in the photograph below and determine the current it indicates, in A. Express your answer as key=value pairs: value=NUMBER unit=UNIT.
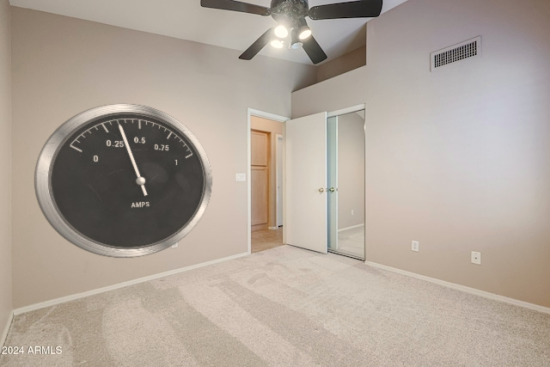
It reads value=0.35 unit=A
